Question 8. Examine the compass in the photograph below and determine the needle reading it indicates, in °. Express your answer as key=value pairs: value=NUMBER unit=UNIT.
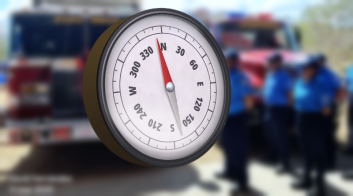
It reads value=350 unit=°
